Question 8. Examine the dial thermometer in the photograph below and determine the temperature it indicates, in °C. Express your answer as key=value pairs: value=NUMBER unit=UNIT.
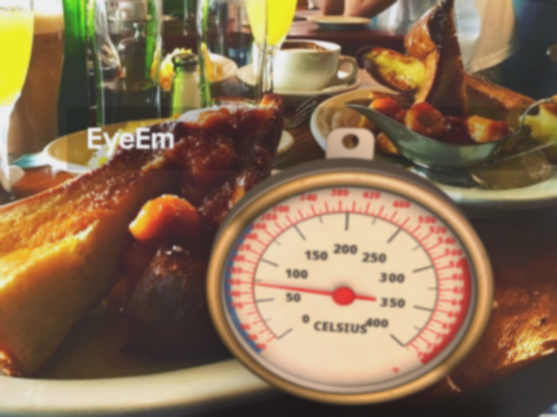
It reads value=75 unit=°C
